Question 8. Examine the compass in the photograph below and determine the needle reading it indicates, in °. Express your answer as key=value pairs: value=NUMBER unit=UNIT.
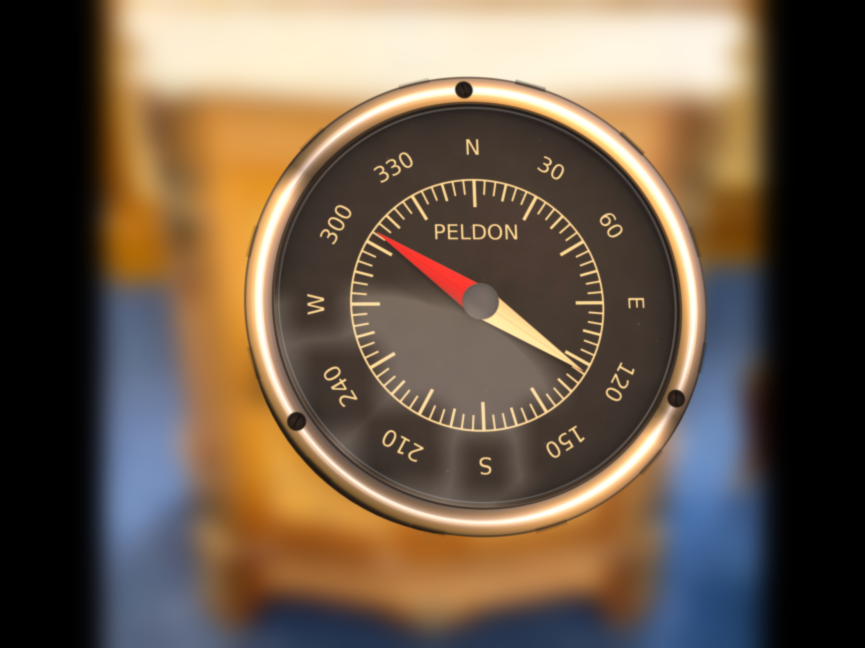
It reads value=305 unit=°
